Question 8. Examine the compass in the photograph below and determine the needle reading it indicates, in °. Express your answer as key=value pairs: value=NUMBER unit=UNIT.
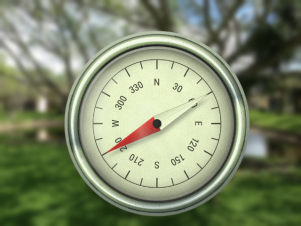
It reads value=240 unit=°
